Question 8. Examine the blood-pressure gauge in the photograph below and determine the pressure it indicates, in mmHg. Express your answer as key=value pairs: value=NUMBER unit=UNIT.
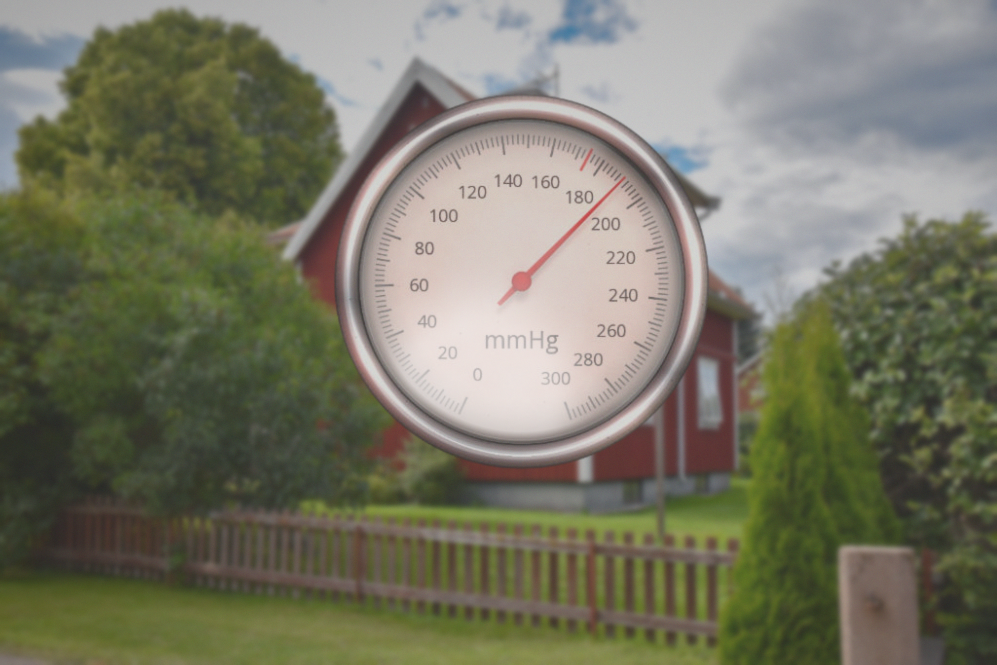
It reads value=190 unit=mmHg
